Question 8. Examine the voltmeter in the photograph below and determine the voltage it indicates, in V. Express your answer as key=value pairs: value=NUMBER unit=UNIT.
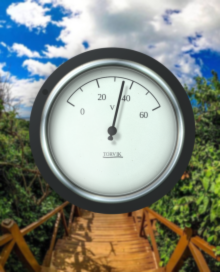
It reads value=35 unit=V
